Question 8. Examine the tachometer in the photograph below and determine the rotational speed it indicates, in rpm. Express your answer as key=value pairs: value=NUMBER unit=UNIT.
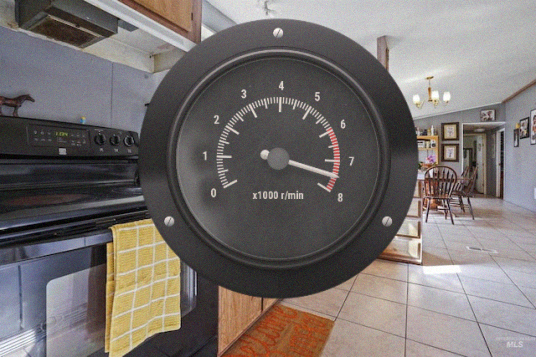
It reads value=7500 unit=rpm
